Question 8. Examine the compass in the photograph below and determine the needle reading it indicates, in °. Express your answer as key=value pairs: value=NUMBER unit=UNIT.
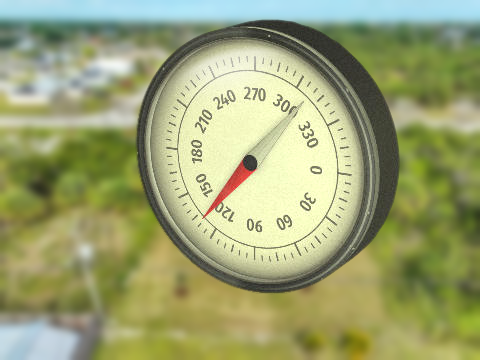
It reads value=130 unit=°
